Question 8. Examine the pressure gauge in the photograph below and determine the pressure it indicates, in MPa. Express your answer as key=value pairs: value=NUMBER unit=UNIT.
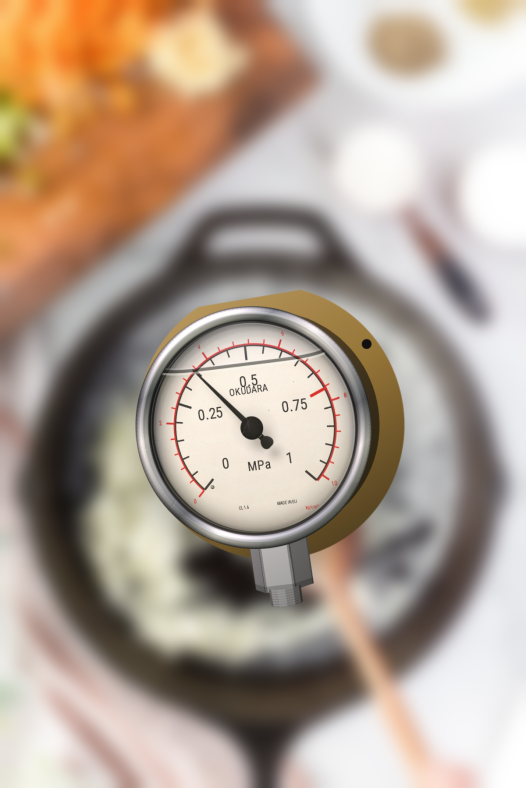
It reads value=0.35 unit=MPa
